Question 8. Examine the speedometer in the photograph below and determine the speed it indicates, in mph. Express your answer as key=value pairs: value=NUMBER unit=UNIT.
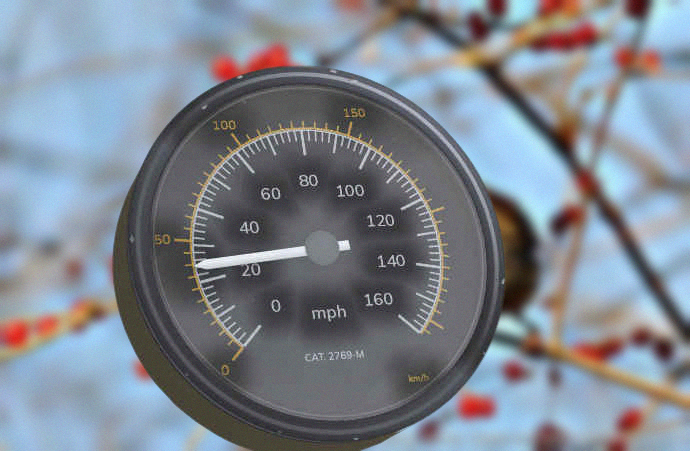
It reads value=24 unit=mph
